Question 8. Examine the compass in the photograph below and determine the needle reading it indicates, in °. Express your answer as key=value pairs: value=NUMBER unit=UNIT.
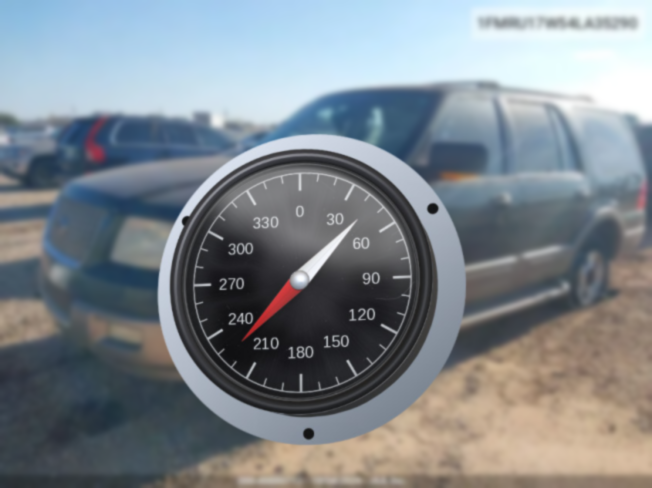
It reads value=225 unit=°
